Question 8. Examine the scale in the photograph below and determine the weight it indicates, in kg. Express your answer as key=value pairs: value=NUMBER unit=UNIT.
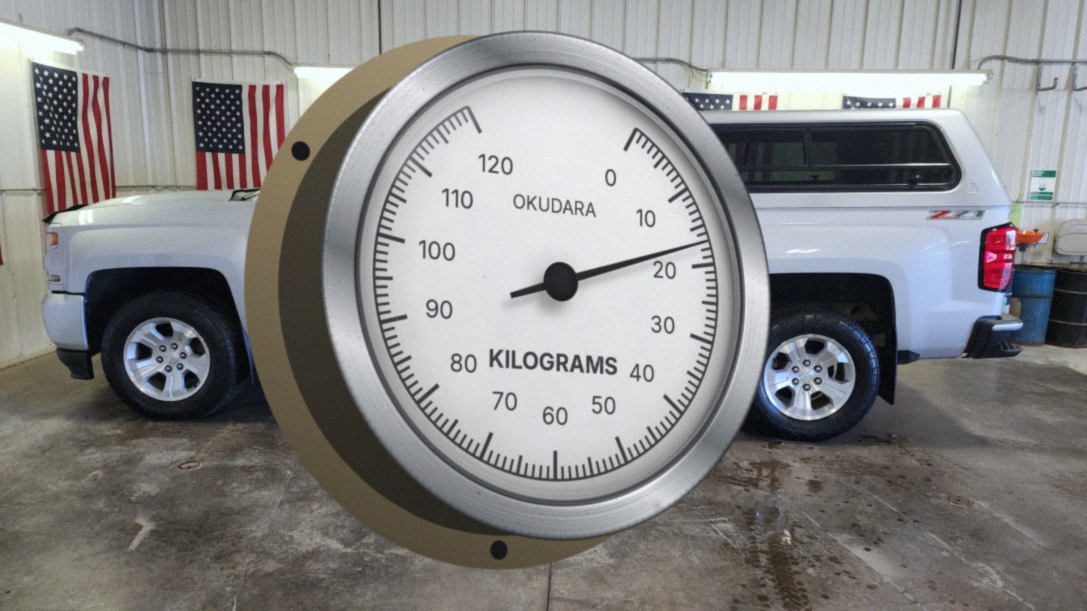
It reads value=17 unit=kg
